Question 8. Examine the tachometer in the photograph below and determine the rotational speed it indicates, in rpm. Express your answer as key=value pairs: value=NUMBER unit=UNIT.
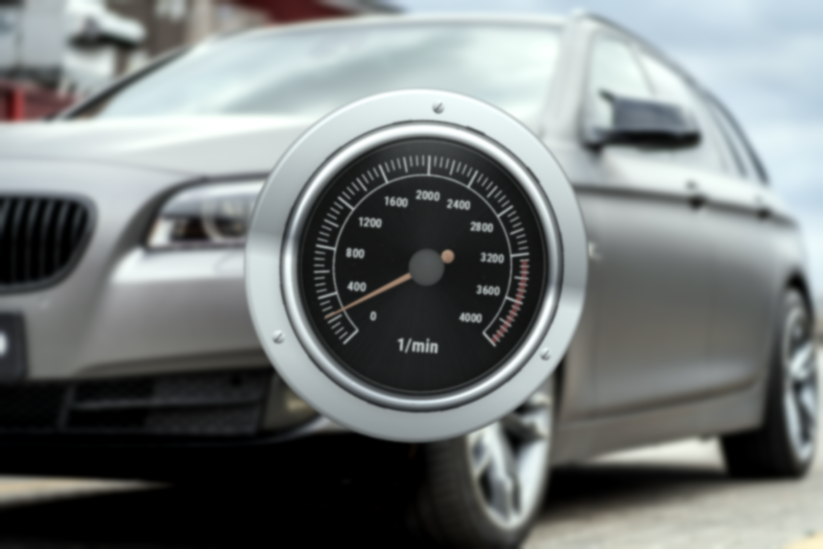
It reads value=250 unit=rpm
